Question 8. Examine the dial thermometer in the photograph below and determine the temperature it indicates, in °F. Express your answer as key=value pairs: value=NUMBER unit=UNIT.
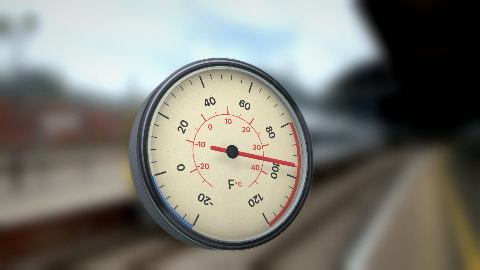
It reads value=96 unit=°F
